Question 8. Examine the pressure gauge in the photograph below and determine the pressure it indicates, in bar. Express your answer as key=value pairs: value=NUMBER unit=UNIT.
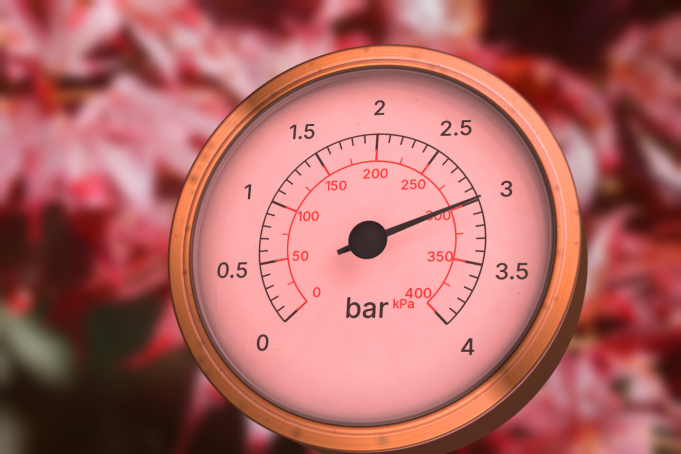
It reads value=3 unit=bar
